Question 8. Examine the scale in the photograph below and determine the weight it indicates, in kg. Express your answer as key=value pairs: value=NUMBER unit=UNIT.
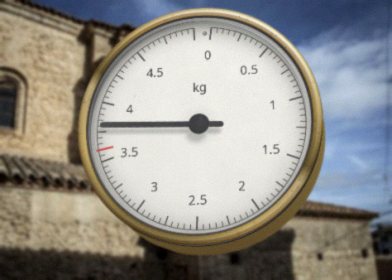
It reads value=3.8 unit=kg
